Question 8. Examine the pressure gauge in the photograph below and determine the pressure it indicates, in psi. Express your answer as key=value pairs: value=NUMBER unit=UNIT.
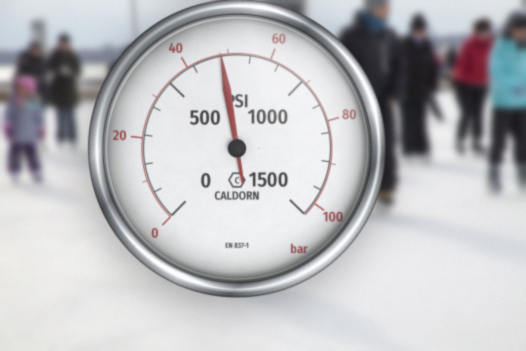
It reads value=700 unit=psi
